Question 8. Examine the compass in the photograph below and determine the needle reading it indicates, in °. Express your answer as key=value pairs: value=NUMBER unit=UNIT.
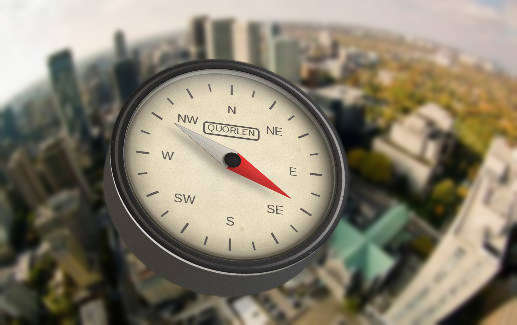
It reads value=120 unit=°
